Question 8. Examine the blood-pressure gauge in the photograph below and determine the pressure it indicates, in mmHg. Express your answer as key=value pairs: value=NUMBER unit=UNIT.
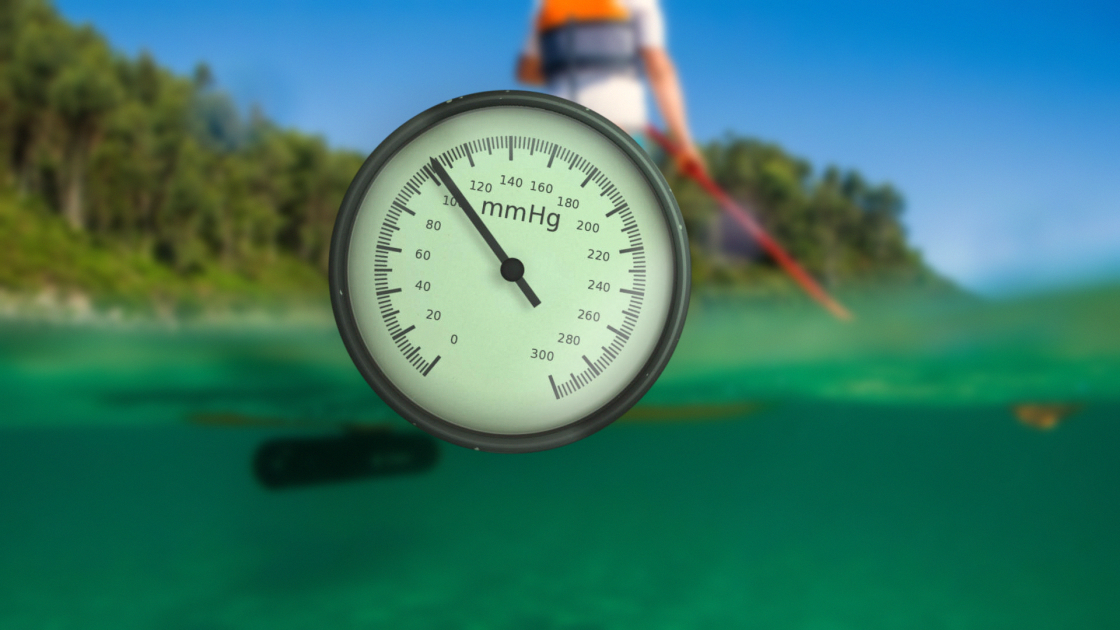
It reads value=104 unit=mmHg
